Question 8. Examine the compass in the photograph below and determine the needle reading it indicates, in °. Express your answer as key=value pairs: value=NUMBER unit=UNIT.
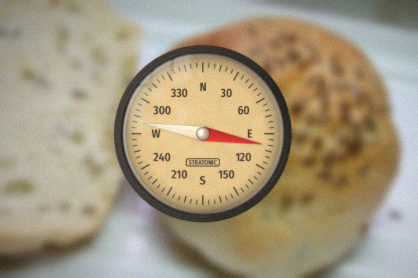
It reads value=100 unit=°
